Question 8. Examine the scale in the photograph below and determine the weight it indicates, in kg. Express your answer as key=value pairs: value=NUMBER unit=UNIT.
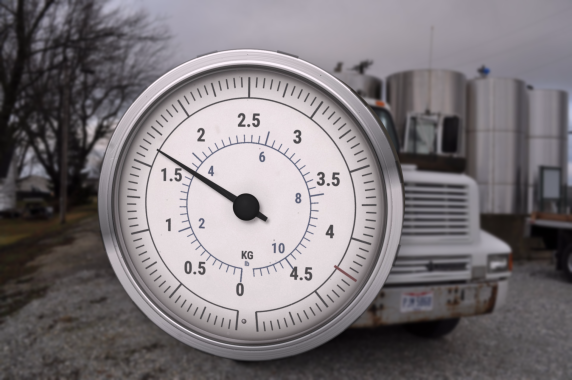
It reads value=1.65 unit=kg
